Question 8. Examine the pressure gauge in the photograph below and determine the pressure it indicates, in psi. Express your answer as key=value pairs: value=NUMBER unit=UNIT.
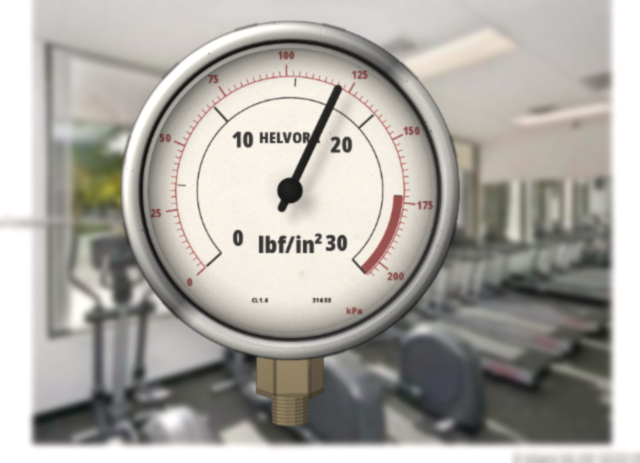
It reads value=17.5 unit=psi
